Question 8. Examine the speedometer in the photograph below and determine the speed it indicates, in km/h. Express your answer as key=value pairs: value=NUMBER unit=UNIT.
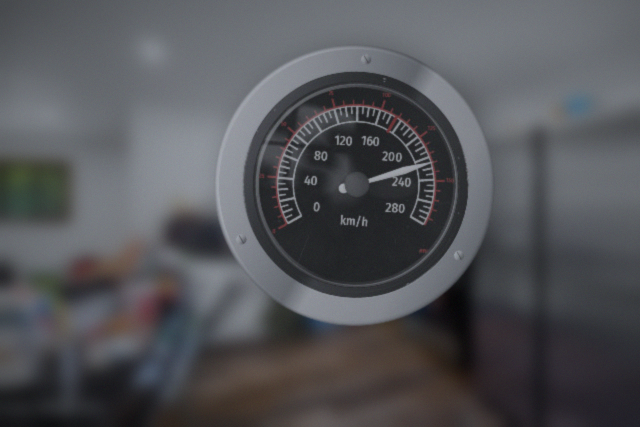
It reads value=225 unit=km/h
